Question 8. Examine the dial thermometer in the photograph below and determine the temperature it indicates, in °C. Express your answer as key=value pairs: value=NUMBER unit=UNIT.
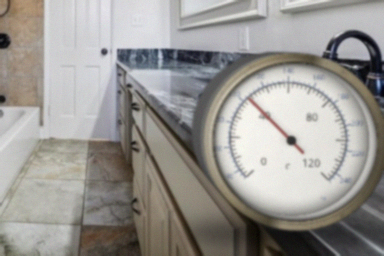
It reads value=40 unit=°C
